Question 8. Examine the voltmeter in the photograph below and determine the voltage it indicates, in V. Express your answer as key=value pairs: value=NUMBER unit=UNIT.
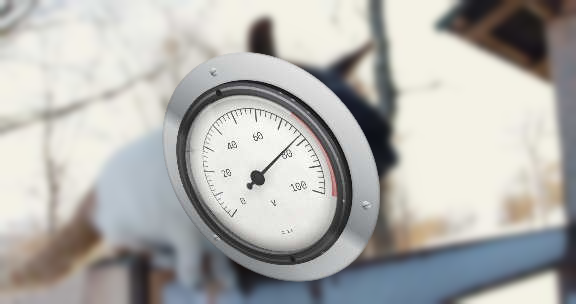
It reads value=78 unit=V
